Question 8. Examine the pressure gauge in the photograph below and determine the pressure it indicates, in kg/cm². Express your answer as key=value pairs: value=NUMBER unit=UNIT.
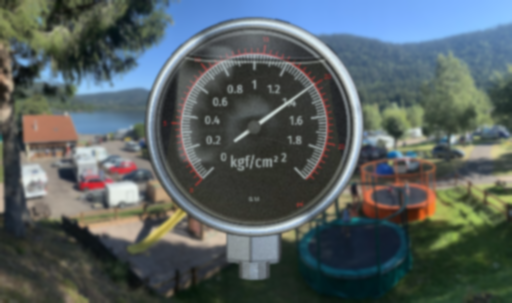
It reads value=1.4 unit=kg/cm²
